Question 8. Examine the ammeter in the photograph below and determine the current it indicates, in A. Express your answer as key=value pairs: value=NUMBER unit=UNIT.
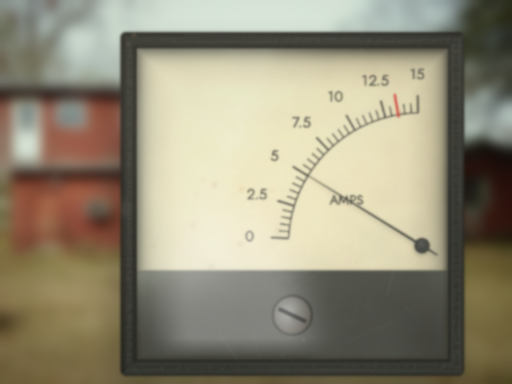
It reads value=5 unit=A
